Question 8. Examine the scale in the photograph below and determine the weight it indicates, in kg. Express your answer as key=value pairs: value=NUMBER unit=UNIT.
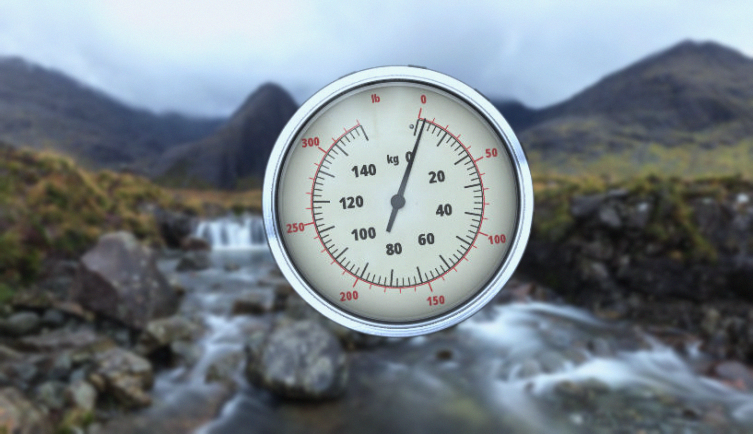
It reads value=2 unit=kg
